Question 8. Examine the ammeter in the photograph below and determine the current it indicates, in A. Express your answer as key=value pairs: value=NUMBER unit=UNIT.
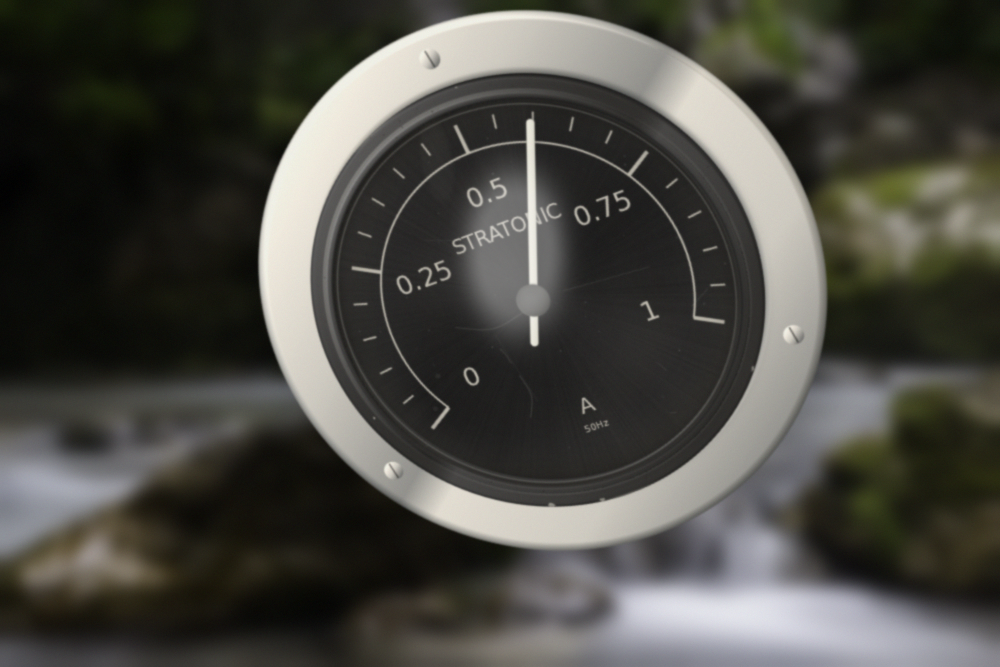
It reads value=0.6 unit=A
